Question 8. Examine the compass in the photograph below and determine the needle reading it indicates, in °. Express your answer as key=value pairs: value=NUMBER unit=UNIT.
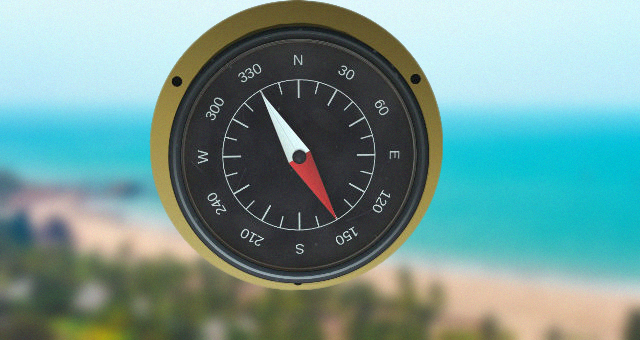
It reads value=150 unit=°
